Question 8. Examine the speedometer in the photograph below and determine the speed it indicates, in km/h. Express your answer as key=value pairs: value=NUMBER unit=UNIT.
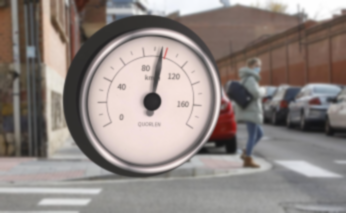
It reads value=95 unit=km/h
